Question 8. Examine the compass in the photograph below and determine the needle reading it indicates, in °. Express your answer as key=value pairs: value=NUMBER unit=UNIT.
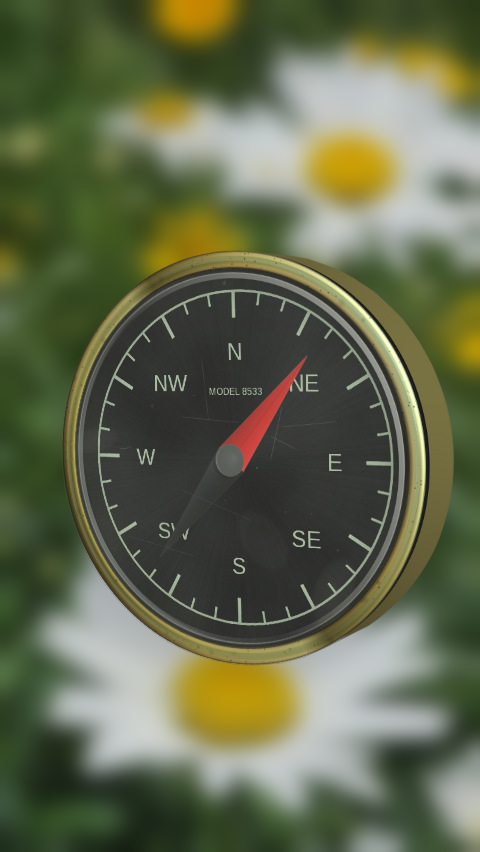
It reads value=40 unit=°
